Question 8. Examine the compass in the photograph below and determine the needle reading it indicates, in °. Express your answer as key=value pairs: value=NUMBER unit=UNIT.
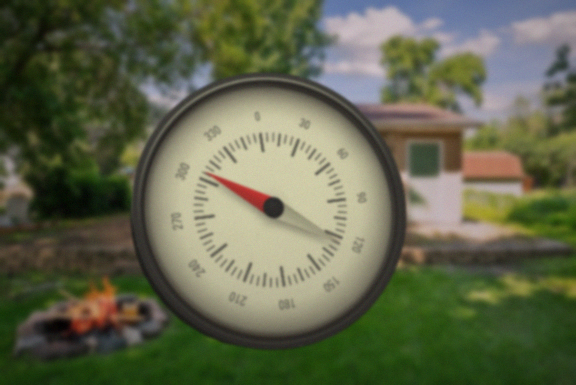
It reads value=305 unit=°
